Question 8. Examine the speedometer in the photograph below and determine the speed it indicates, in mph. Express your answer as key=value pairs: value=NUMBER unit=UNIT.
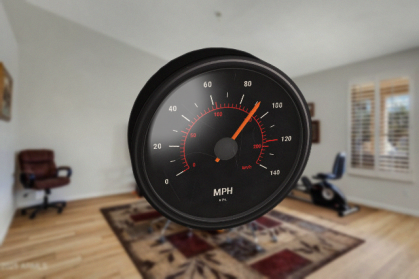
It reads value=90 unit=mph
